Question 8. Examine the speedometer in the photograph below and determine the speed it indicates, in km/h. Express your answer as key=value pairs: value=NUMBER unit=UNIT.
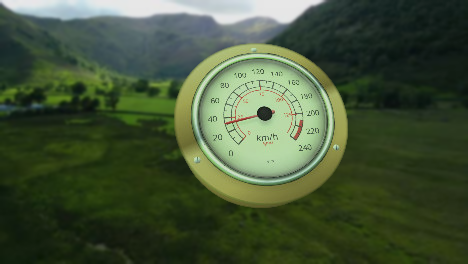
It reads value=30 unit=km/h
